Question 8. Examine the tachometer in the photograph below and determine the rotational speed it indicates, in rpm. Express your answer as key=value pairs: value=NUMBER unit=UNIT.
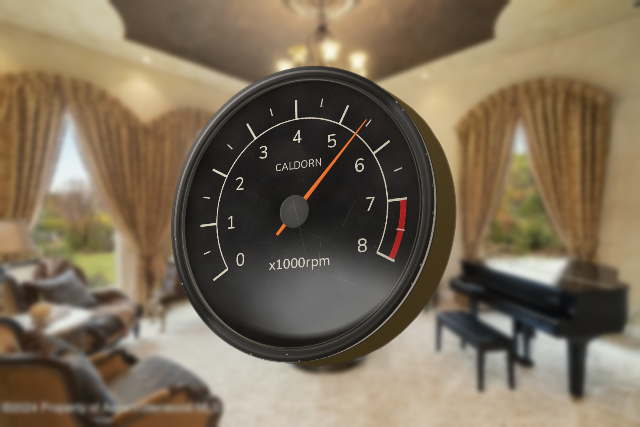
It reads value=5500 unit=rpm
